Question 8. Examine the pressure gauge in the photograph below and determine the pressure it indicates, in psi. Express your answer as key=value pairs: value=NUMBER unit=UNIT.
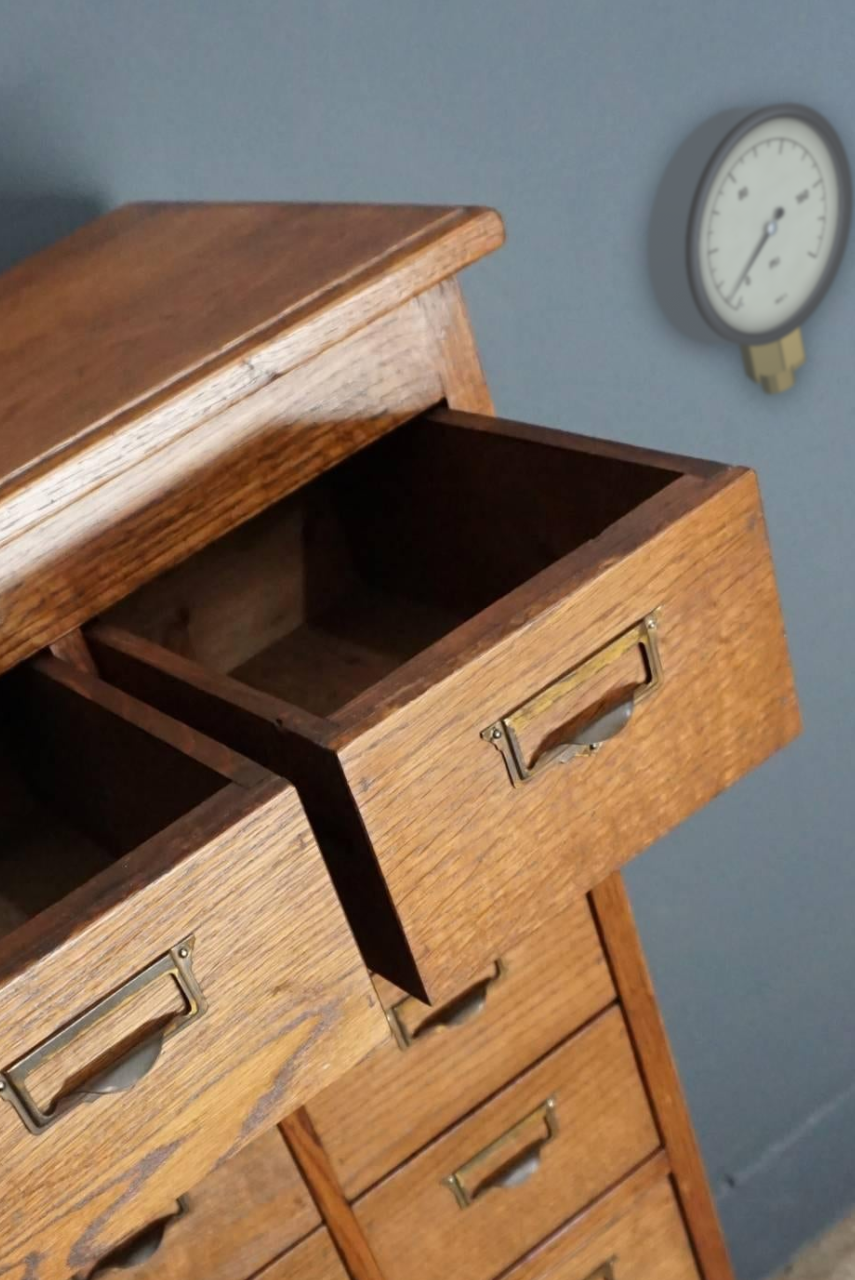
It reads value=10 unit=psi
